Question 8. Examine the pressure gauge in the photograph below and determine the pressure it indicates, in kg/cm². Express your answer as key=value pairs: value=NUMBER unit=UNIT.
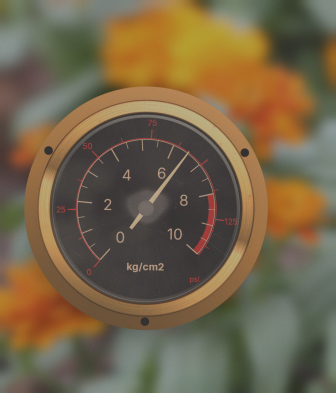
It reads value=6.5 unit=kg/cm²
